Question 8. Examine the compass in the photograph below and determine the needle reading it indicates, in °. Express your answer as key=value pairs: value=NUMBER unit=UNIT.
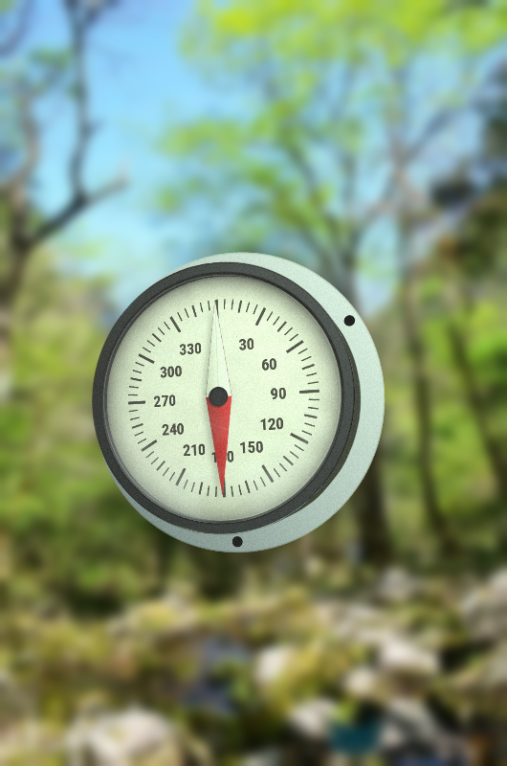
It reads value=180 unit=°
